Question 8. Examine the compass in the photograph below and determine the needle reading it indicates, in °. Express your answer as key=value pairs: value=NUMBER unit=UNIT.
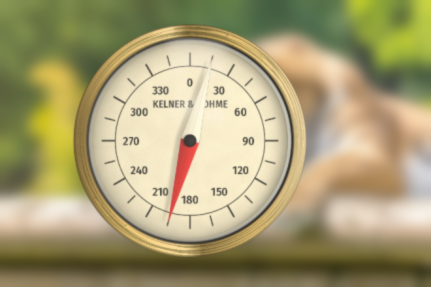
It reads value=195 unit=°
